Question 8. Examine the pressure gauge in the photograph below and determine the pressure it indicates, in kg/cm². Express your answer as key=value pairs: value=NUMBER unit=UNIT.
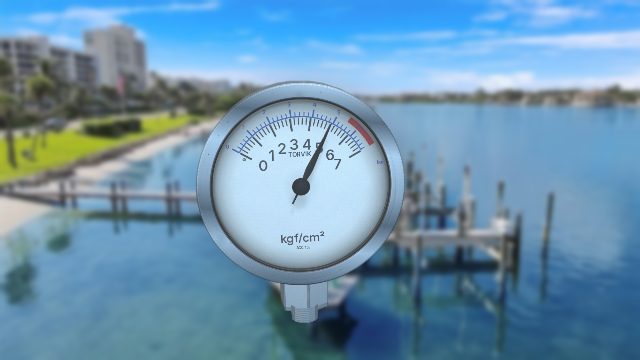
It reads value=5 unit=kg/cm²
